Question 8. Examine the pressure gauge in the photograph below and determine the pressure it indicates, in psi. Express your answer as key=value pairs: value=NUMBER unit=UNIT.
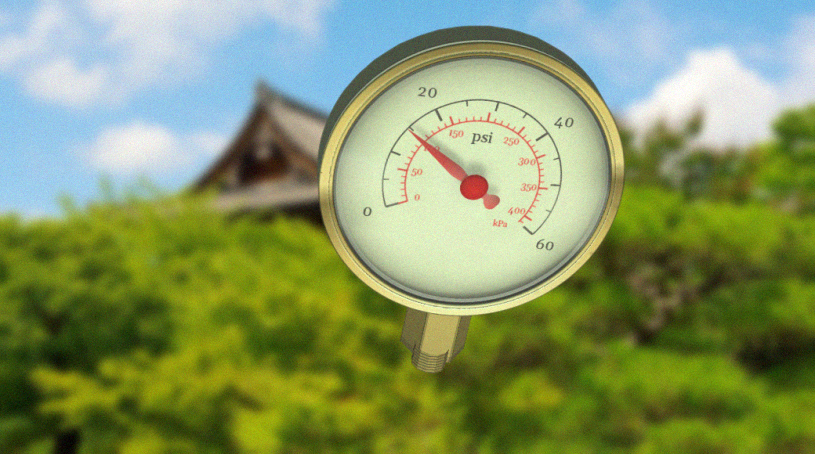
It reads value=15 unit=psi
